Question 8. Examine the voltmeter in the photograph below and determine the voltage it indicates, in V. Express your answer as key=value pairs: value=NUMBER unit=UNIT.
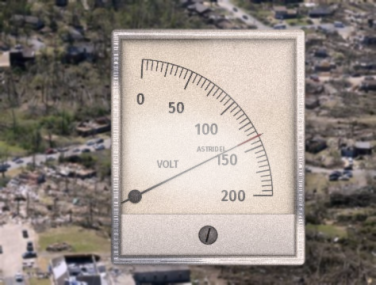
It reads value=140 unit=V
